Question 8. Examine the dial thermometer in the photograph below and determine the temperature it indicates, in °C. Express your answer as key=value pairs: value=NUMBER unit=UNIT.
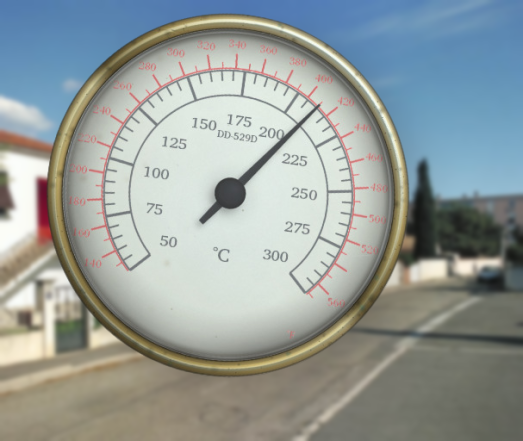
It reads value=210 unit=°C
